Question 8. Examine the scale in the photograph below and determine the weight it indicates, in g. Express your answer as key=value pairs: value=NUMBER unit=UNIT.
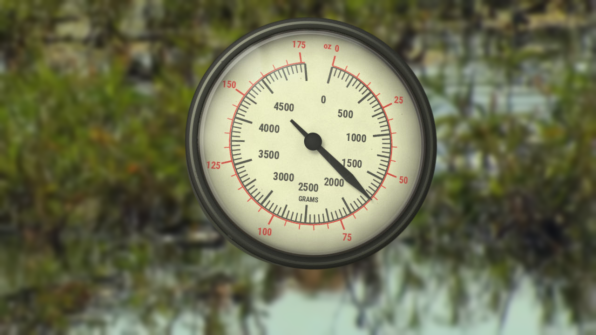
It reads value=1750 unit=g
